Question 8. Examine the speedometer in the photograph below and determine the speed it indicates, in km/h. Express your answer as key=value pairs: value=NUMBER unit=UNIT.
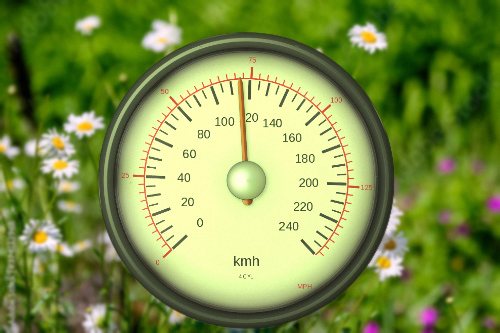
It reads value=115 unit=km/h
